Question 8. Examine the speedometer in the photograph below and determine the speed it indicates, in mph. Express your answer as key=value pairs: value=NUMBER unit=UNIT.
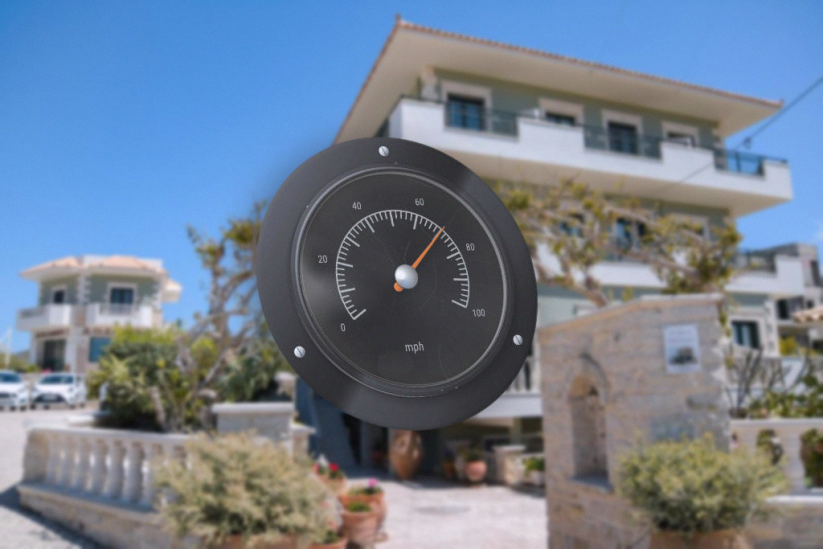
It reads value=70 unit=mph
